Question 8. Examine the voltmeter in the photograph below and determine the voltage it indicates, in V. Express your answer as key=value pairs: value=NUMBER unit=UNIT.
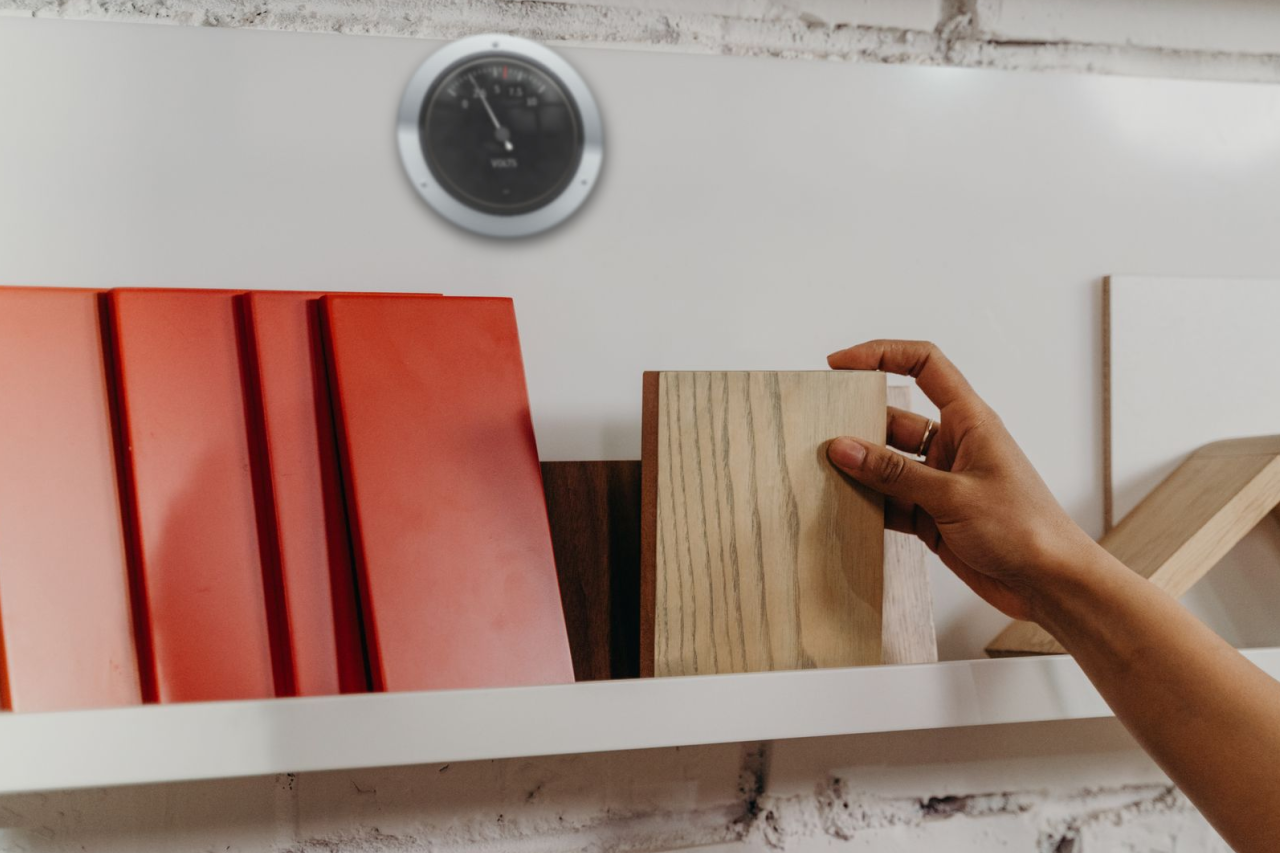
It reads value=2.5 unit=V
